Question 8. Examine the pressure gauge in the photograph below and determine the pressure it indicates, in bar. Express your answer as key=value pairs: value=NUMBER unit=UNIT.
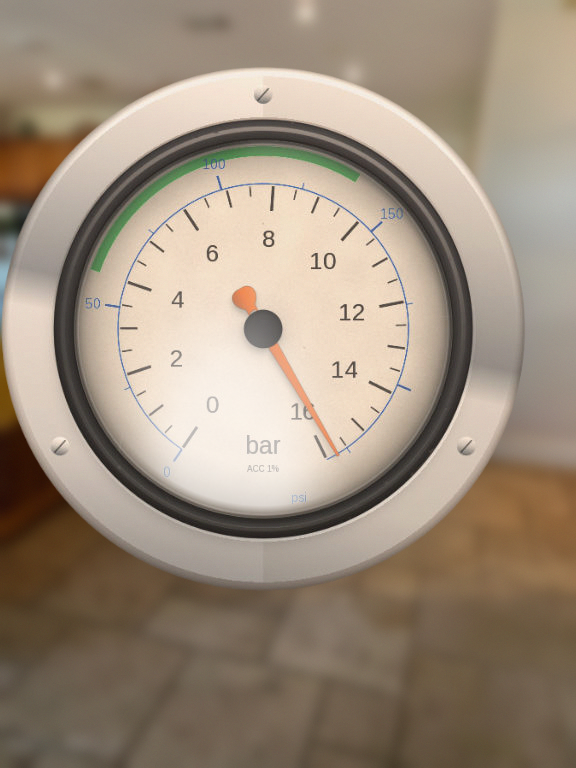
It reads value=15.75 unit=bar
